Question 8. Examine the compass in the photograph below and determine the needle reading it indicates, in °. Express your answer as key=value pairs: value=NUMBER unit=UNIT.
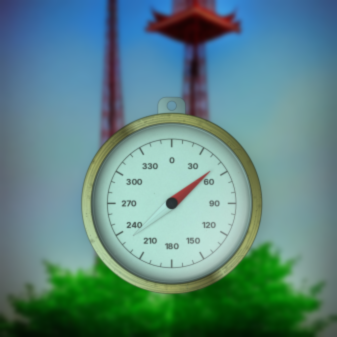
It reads value=50 unit=°
